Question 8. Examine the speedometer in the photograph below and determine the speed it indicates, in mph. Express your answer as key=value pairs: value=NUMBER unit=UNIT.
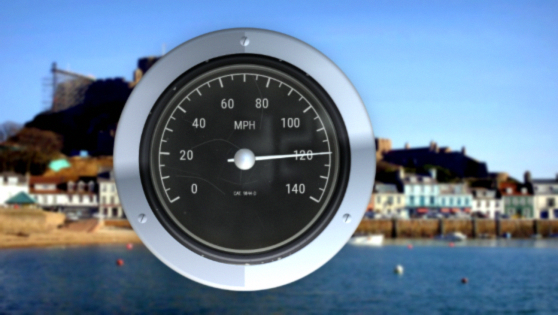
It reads value=120 unit=mph
